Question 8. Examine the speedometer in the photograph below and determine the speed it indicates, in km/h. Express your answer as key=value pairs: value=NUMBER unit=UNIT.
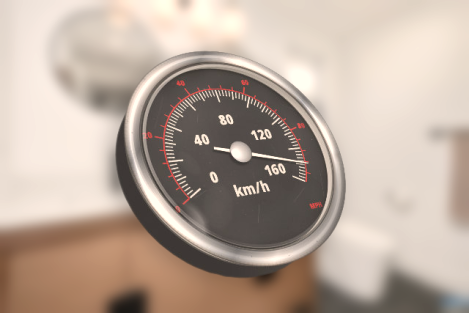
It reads value=150 unit=km/h
